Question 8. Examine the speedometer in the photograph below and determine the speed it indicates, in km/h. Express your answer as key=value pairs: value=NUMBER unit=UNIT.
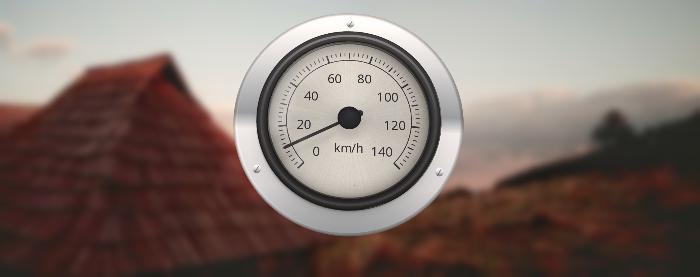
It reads value=10 unit=km/h
